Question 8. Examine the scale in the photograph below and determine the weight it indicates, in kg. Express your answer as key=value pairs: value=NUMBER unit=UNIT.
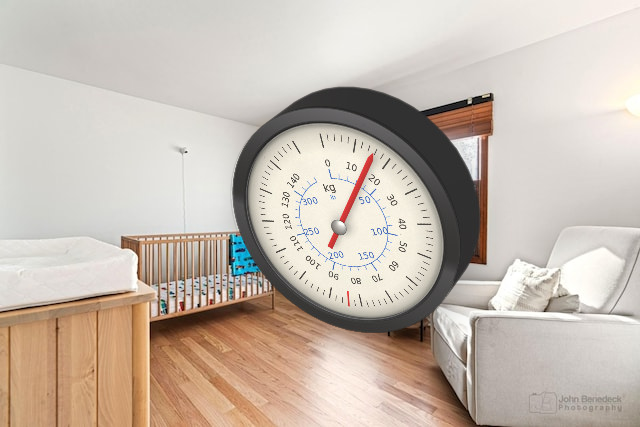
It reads value=16 unit=kg
